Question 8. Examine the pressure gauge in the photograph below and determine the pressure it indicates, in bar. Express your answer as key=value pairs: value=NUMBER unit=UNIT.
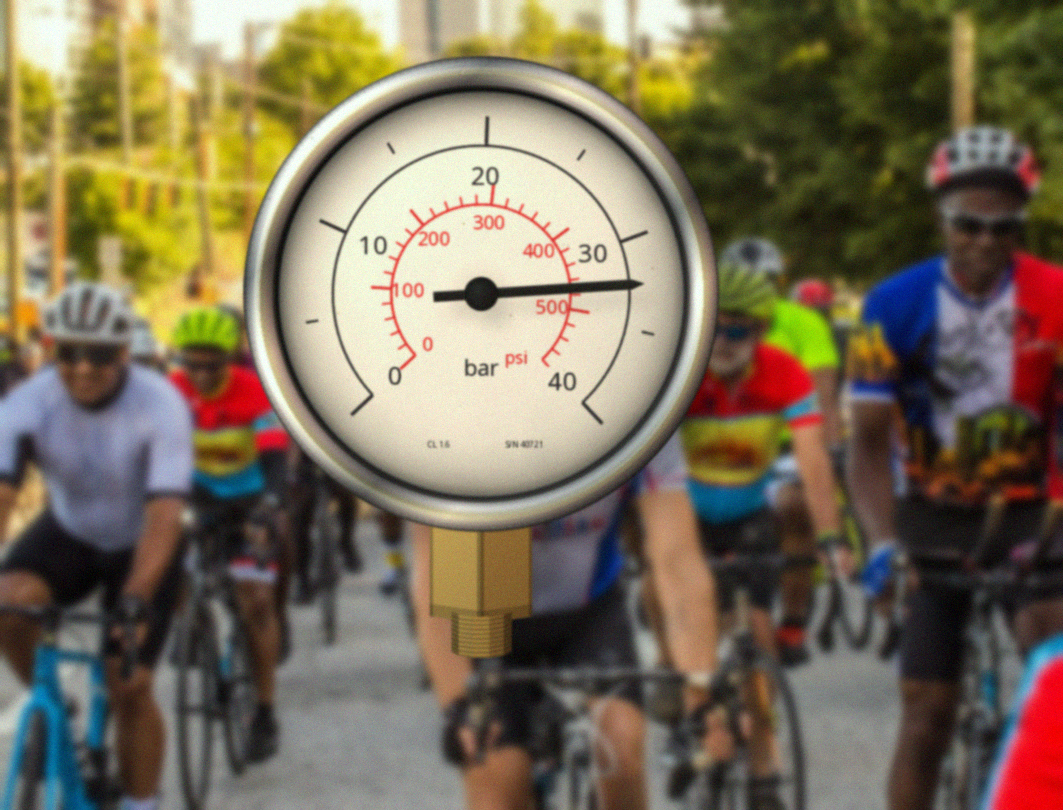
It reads value=32.5 unit=bar
